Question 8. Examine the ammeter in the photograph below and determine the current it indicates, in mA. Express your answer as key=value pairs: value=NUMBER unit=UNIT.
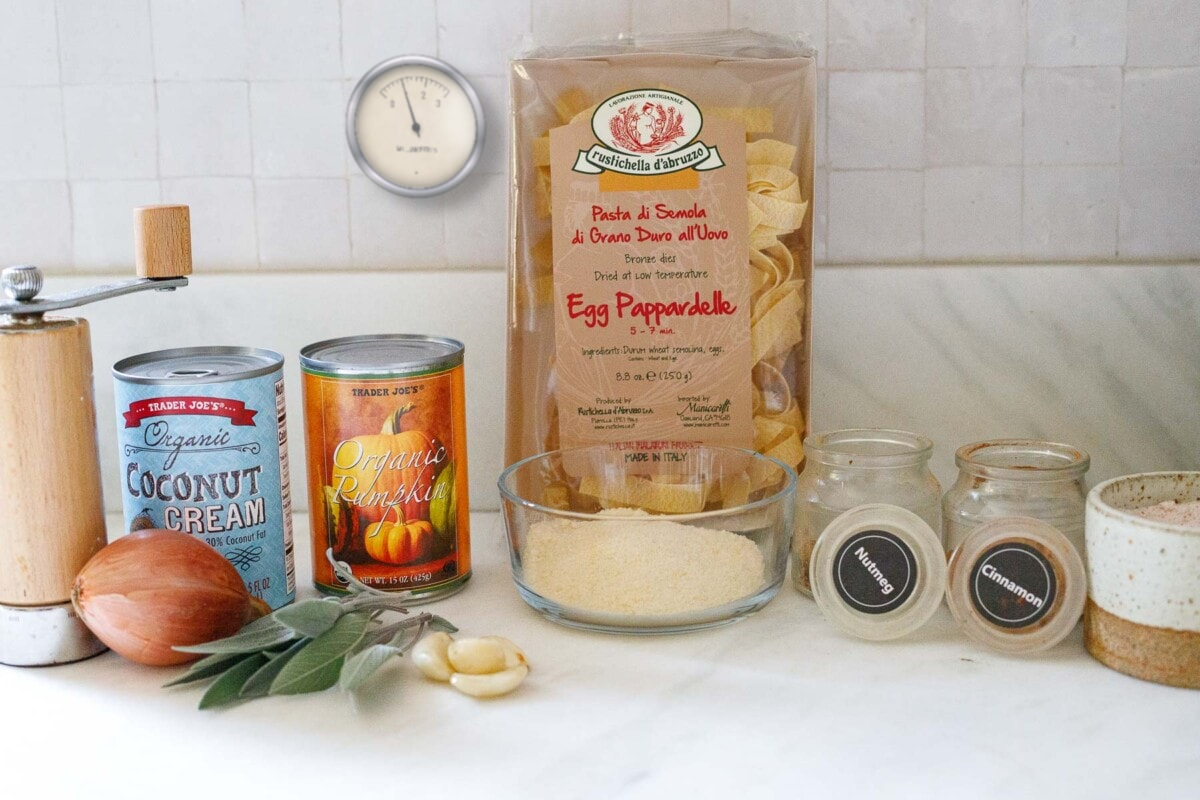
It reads value=1 unit=mA
